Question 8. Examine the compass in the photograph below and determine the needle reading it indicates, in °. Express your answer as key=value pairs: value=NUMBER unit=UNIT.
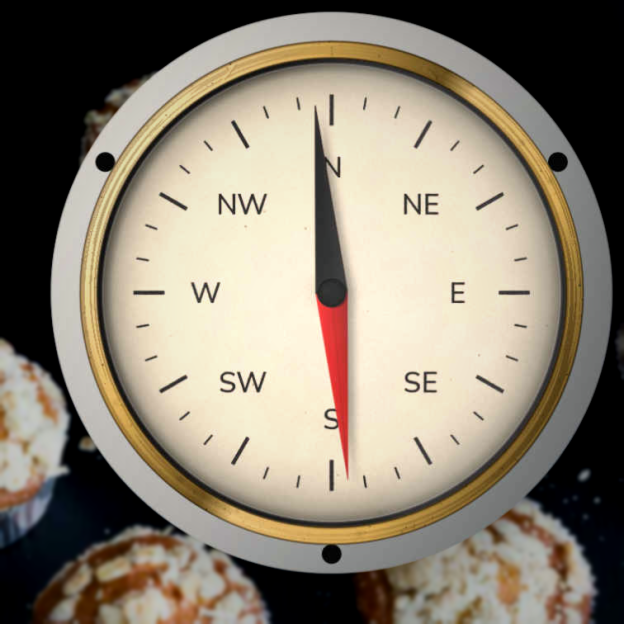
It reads value=175 unit=°
